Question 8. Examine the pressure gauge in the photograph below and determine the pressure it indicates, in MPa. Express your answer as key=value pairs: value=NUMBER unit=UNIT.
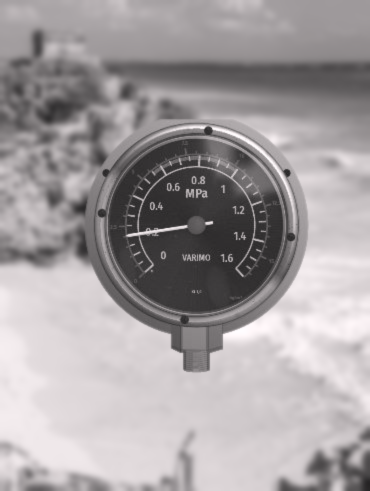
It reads value=0.2 unit=MPa
